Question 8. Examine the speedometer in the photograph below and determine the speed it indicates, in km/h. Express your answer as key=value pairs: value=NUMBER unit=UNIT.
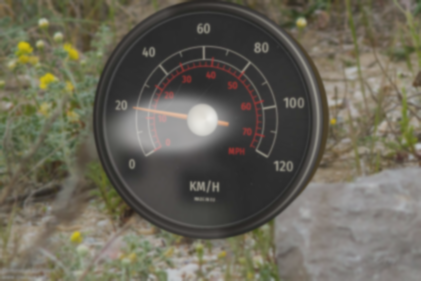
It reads value=20 unit=km/h
